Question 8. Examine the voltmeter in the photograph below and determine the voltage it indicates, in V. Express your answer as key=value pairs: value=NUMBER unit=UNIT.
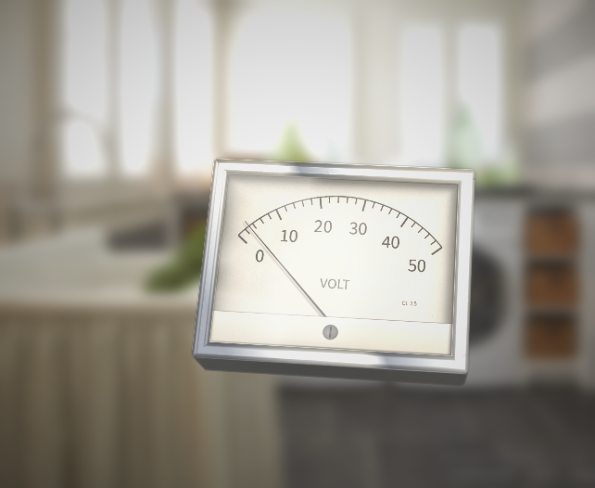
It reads value=3 unit=V
